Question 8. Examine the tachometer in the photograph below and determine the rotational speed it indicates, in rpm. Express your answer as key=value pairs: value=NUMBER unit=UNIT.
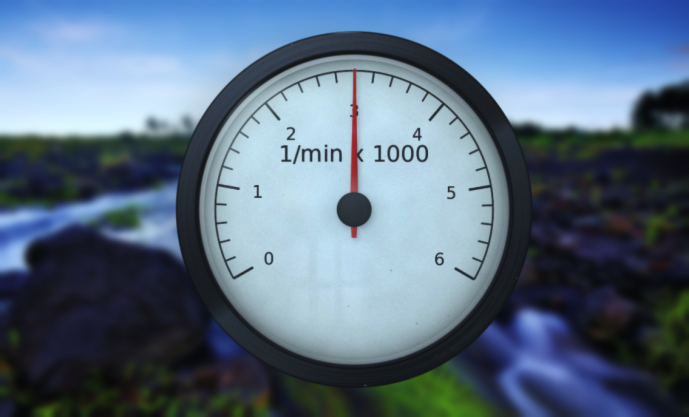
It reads value=3000 unit=rpm
